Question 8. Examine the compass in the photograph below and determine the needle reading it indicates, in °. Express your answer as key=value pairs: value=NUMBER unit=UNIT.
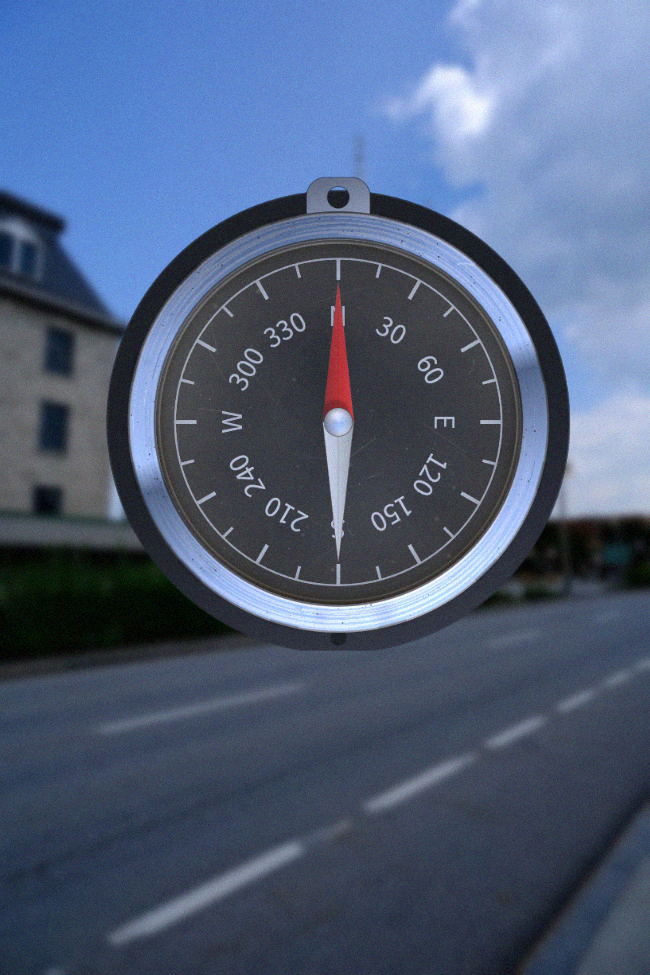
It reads value=0 unit=°
